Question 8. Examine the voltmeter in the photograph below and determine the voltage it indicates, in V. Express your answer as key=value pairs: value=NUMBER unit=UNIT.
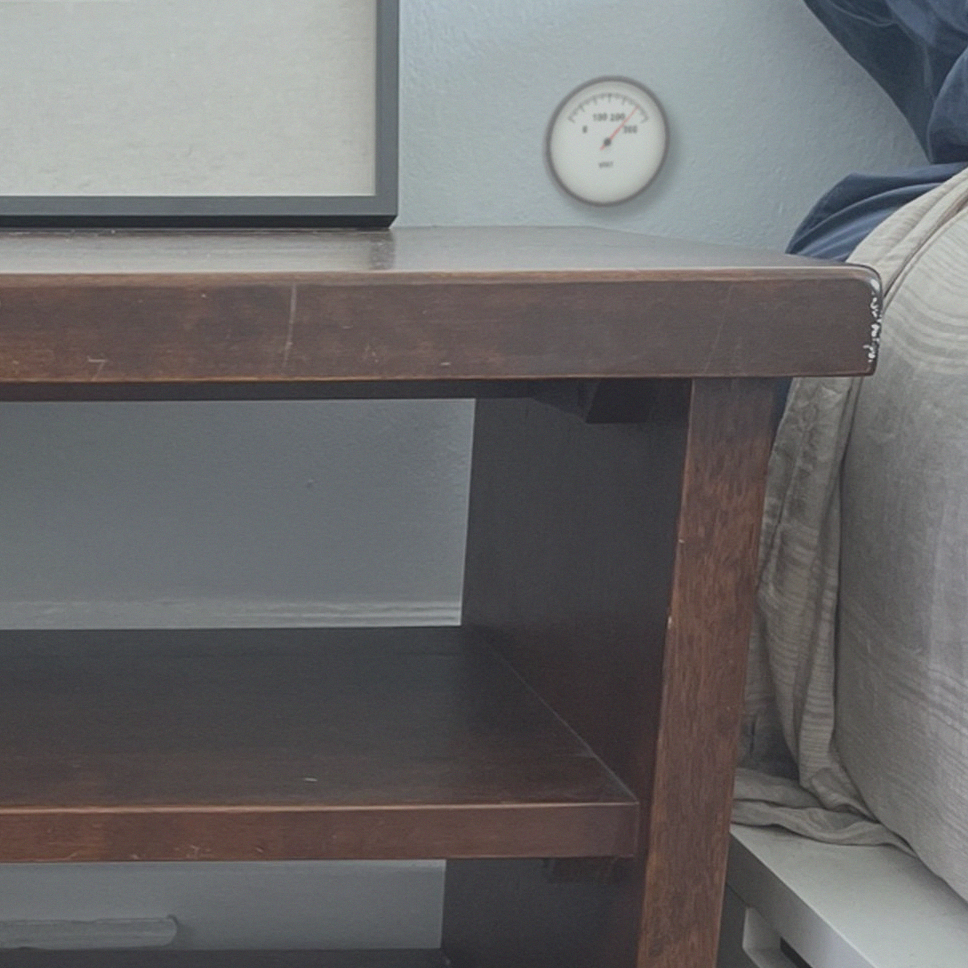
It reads value=250 unit=V
